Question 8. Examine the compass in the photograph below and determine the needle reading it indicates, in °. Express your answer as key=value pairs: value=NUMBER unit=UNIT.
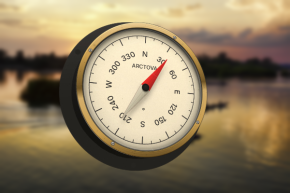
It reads value=35 unit=°
